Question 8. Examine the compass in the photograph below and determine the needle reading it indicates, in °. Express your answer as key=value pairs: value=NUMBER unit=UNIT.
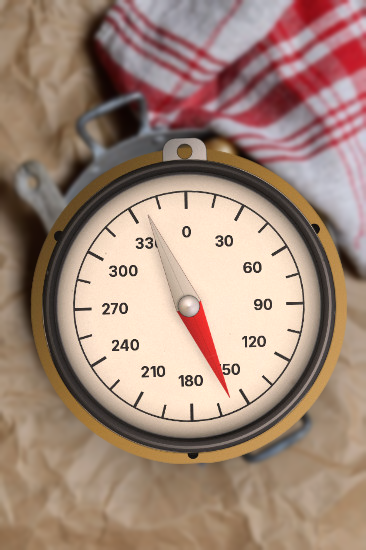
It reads value=157.5 unit=°
